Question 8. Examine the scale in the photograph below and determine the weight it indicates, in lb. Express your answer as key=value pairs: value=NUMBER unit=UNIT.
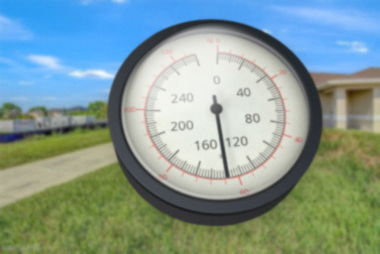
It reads value=140 unit=lb
